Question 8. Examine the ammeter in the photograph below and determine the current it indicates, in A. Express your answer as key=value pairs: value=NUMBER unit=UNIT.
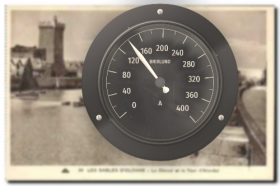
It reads value=140 unit=A
